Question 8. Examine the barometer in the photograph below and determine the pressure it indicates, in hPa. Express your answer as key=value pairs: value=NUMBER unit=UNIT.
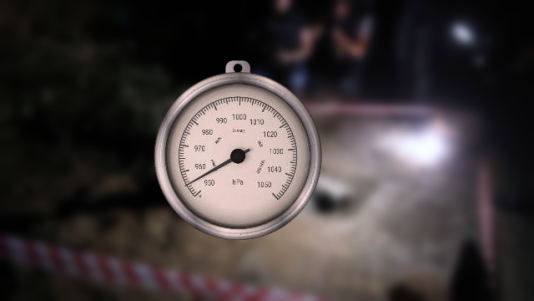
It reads value=955 unit=hPa
